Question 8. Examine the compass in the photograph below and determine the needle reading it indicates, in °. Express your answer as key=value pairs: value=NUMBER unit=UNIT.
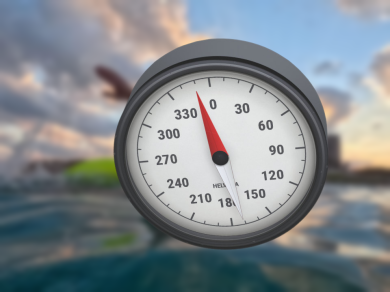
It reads value=350 unit=°
